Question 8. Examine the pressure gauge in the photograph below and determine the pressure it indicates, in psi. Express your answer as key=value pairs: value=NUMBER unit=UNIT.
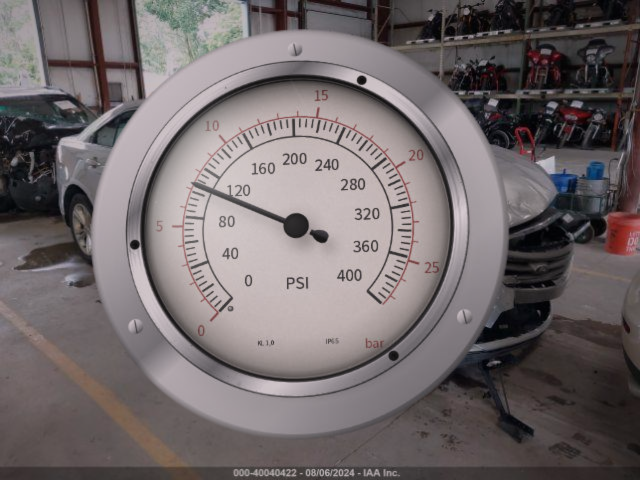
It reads value=105 unit=psi
